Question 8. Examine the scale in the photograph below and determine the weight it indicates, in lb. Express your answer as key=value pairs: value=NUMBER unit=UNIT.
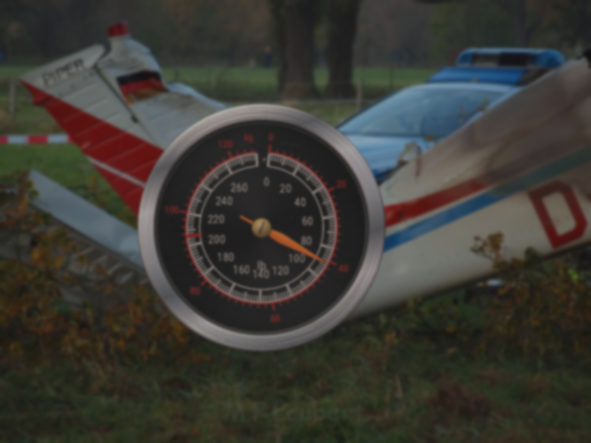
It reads value=90 unit=lb
